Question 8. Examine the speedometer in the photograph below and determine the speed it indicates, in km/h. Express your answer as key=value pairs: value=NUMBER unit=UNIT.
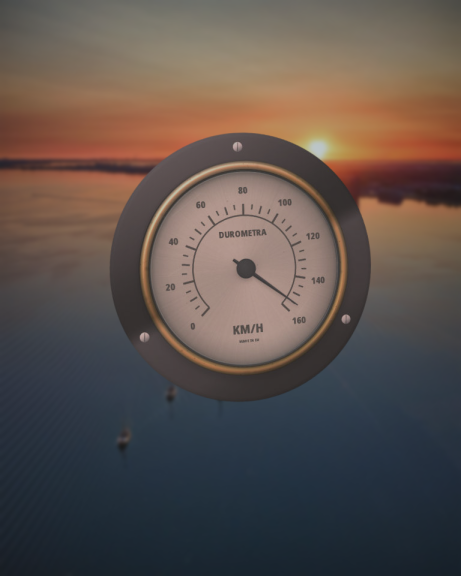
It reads value=155 unit=km/h
